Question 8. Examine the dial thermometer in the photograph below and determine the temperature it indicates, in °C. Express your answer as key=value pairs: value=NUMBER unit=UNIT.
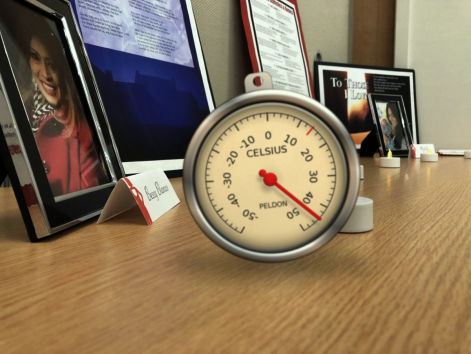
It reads value=44 unit=°C
